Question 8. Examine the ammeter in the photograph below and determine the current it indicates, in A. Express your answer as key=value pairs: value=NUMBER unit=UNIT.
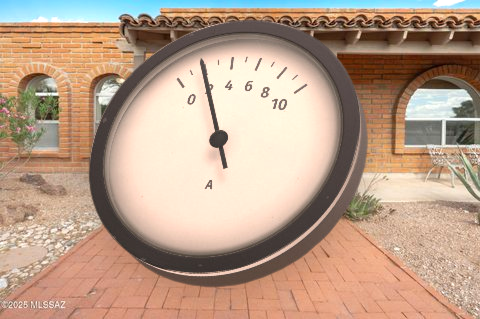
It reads value=2 unit=A
